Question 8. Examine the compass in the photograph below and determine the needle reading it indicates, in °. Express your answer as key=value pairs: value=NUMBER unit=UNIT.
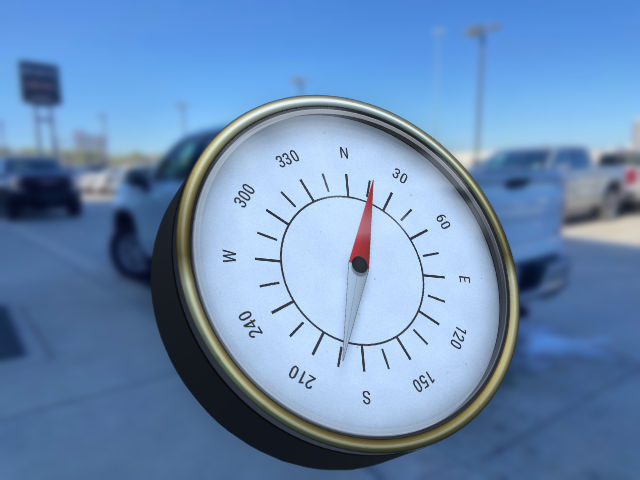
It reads value=15 unit=°
